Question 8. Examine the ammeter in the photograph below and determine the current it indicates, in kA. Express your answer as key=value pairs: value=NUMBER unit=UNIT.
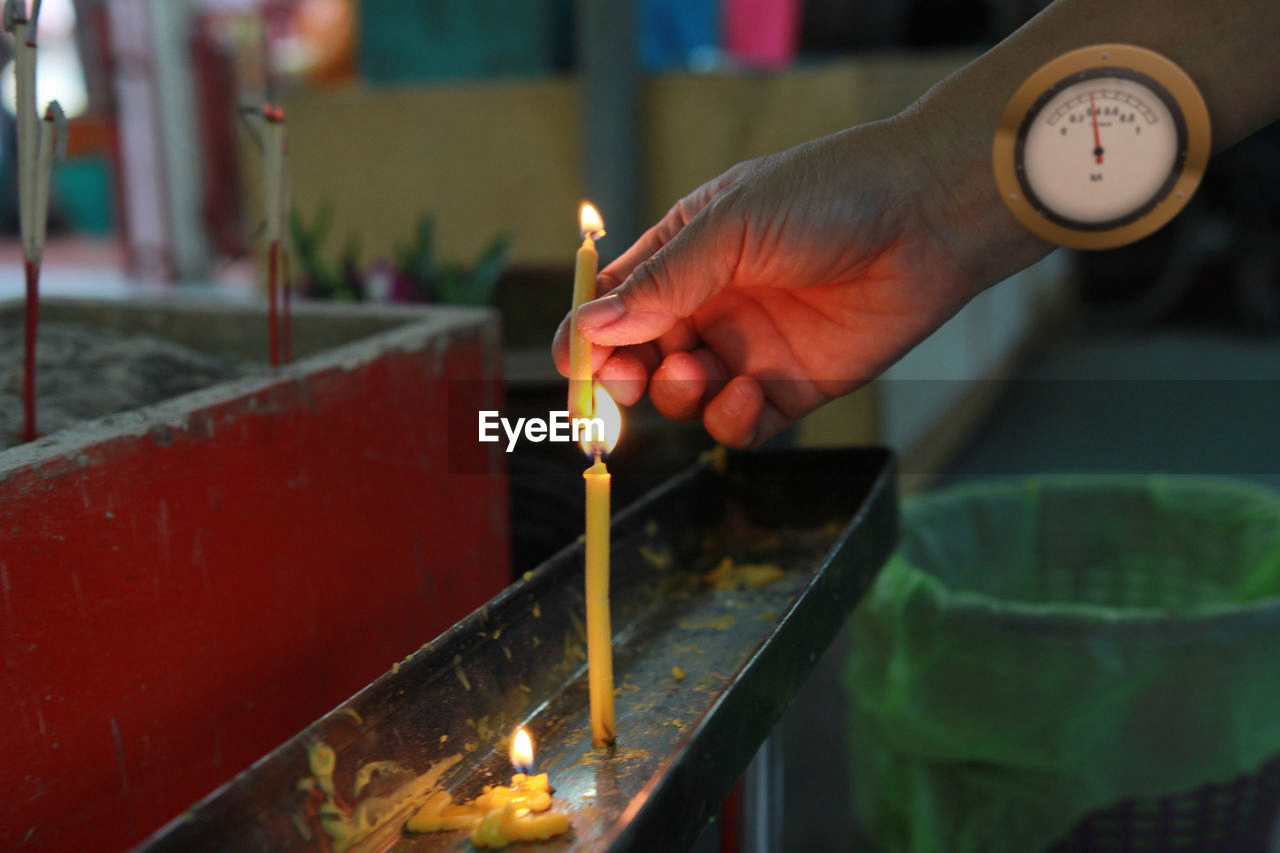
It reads value=0.4 unit=kA
